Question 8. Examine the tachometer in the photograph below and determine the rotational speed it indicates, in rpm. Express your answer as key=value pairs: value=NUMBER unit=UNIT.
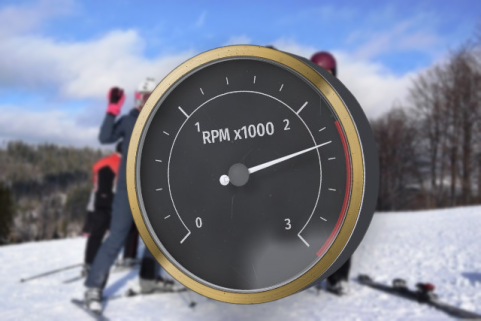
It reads value=2300 unit=rpm
